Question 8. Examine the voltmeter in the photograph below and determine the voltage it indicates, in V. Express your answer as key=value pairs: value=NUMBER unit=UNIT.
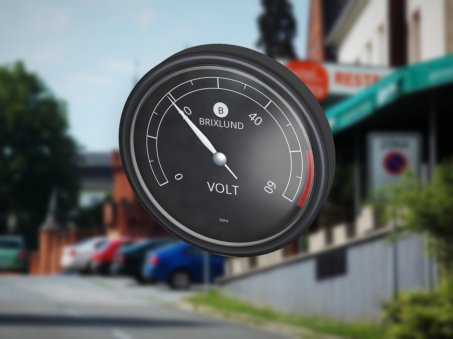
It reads value=20 unit=V
